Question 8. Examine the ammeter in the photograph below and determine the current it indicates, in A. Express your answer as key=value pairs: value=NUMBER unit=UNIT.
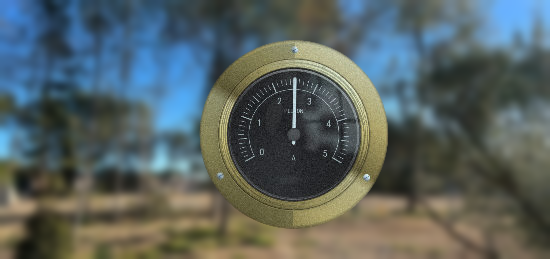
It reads value=2.5 unit=A
